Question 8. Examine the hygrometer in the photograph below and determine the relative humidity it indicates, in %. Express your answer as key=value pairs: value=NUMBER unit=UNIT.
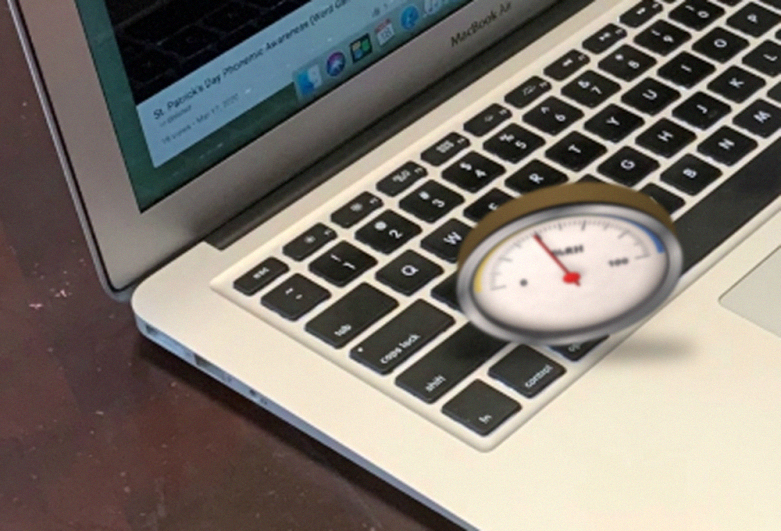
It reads value=40 unit=%
